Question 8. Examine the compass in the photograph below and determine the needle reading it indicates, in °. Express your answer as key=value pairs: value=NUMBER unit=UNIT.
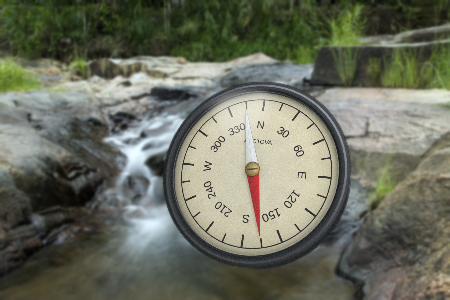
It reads value=165 unit=°
